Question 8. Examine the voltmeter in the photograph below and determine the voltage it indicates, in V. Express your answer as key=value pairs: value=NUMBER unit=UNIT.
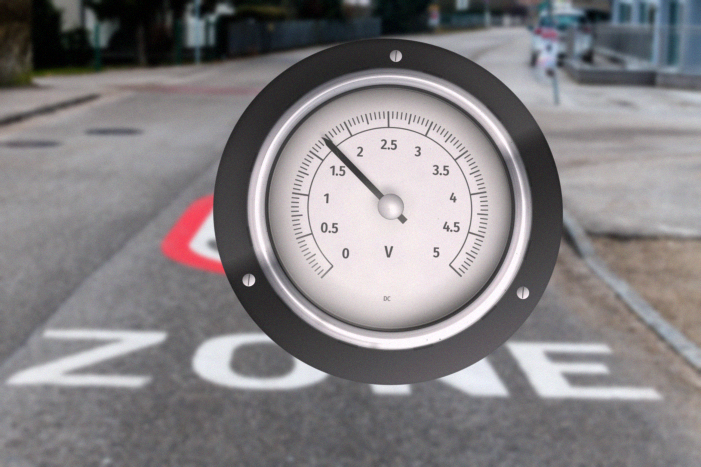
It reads value=1.7 unit=V
